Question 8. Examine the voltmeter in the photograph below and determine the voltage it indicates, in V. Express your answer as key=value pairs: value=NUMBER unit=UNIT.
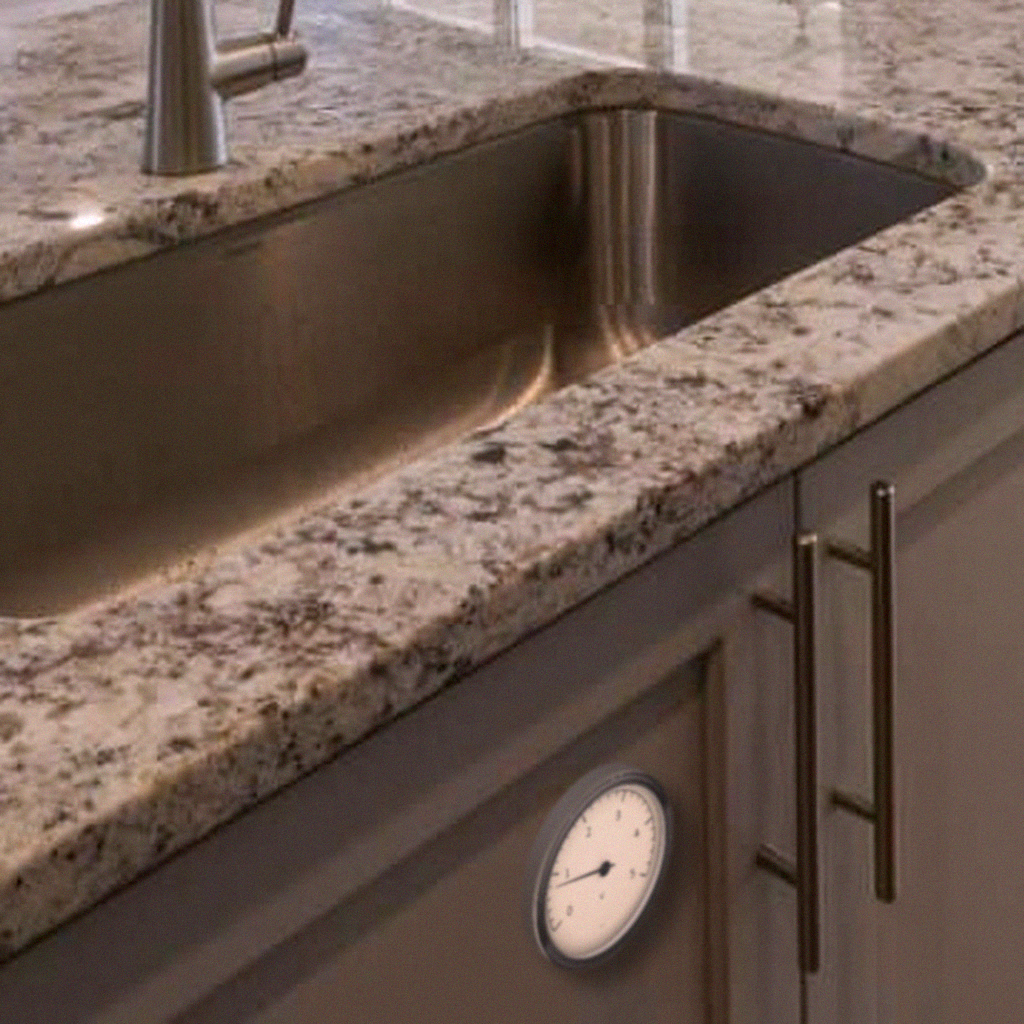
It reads value=0.8 unit=V
